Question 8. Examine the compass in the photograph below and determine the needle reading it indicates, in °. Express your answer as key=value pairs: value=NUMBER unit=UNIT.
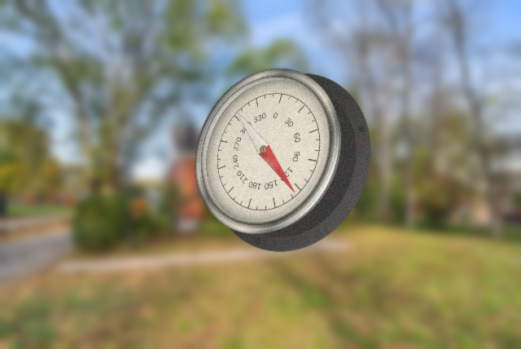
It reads value=125 unit=°
